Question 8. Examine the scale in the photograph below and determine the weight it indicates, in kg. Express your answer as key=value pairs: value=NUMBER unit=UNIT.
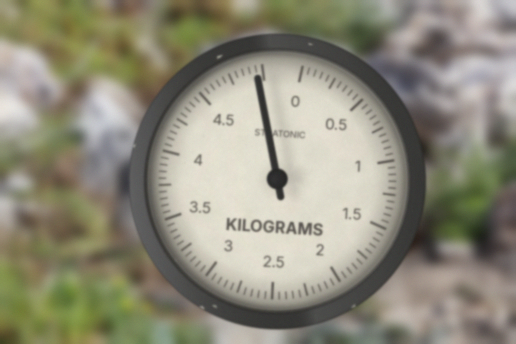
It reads value=4.95 unit=kg
